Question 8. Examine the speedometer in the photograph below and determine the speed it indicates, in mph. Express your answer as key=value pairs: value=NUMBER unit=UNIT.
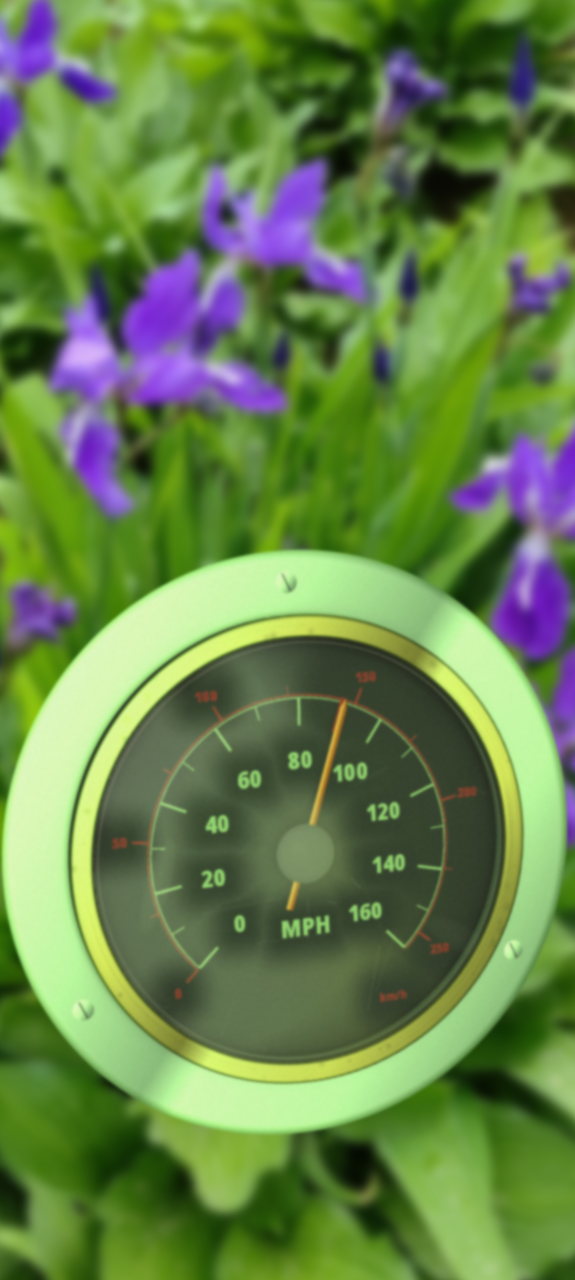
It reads value=90 unit=mph
